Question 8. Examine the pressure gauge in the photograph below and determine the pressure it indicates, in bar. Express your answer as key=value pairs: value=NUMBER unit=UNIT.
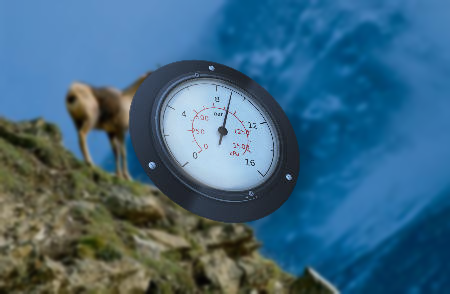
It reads value=9 unit=bar
